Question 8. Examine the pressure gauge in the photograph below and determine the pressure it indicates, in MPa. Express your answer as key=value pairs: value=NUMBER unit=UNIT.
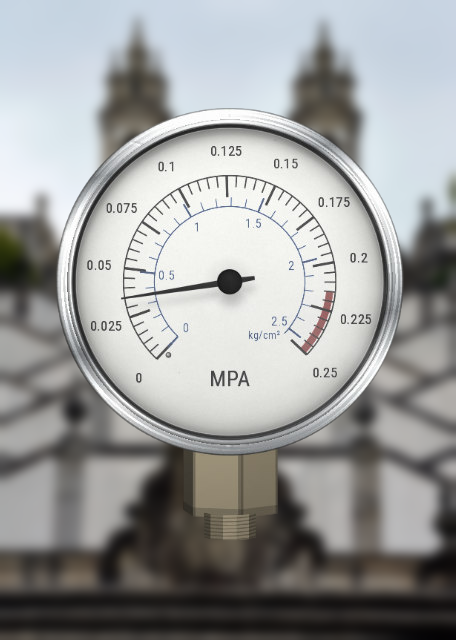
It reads value=0.035 unit=MPa
